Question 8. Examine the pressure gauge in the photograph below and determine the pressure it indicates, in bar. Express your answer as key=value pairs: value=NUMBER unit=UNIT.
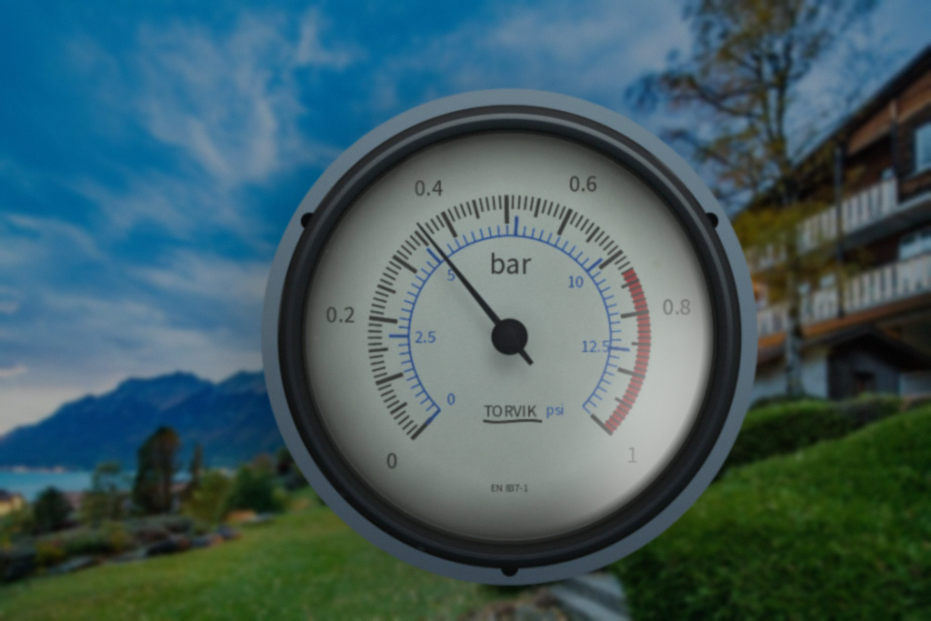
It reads value=0.36 unit=bar
